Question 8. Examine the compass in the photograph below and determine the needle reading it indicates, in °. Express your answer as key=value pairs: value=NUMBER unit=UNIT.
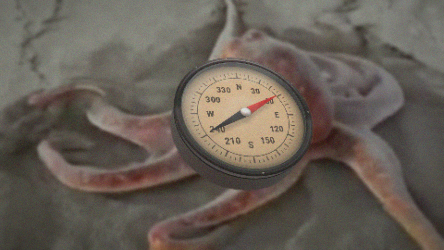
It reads value=60 unit=°
